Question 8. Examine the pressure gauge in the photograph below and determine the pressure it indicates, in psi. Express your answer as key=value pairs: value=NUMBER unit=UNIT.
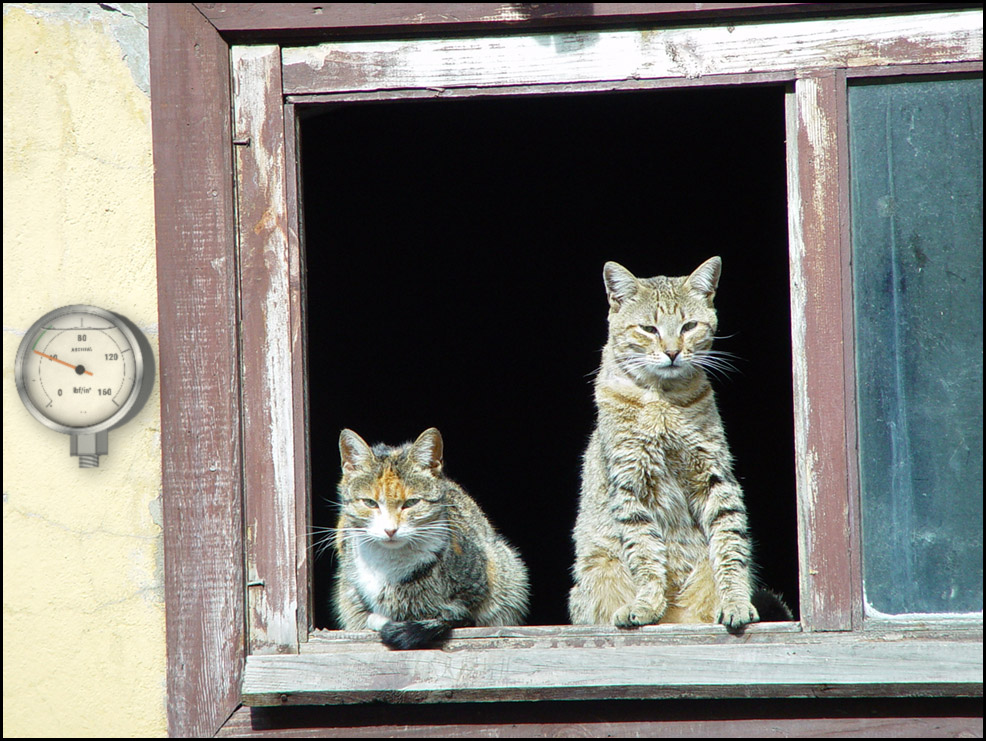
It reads value=40 unit=psi
